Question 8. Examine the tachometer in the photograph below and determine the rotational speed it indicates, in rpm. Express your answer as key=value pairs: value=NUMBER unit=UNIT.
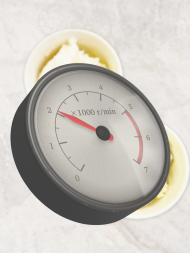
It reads value=2000 unit=rpm
